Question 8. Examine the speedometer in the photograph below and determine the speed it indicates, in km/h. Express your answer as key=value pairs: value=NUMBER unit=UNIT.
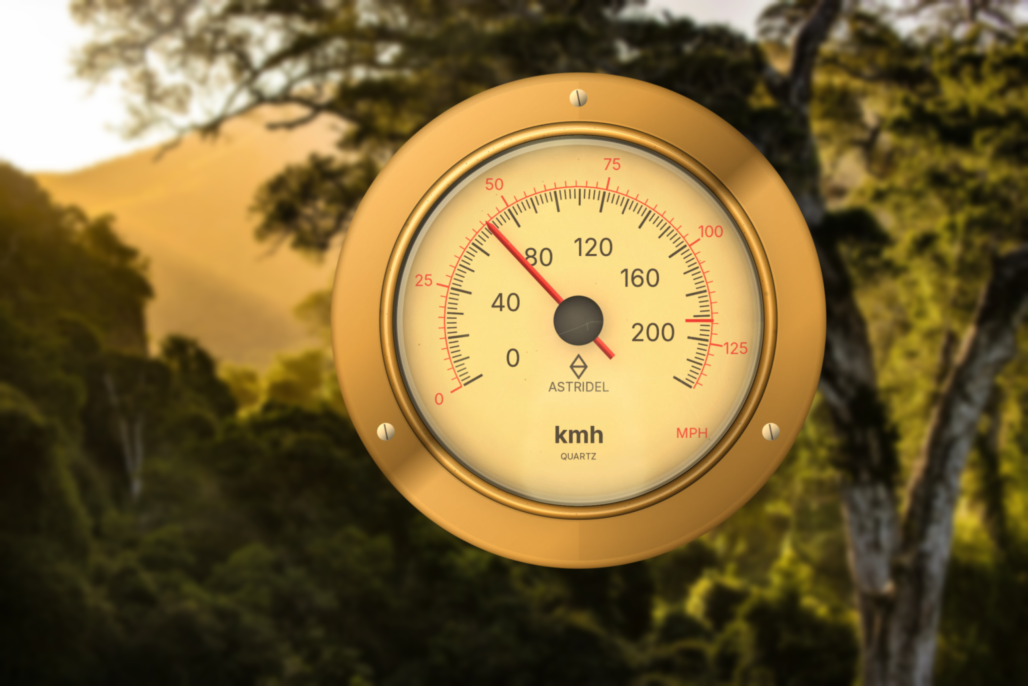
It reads value=70 unit=km/h
